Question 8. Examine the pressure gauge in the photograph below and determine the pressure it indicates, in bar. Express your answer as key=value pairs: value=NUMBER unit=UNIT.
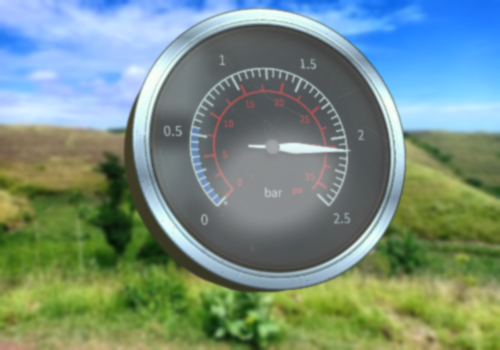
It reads value=2.1 unit=bar
